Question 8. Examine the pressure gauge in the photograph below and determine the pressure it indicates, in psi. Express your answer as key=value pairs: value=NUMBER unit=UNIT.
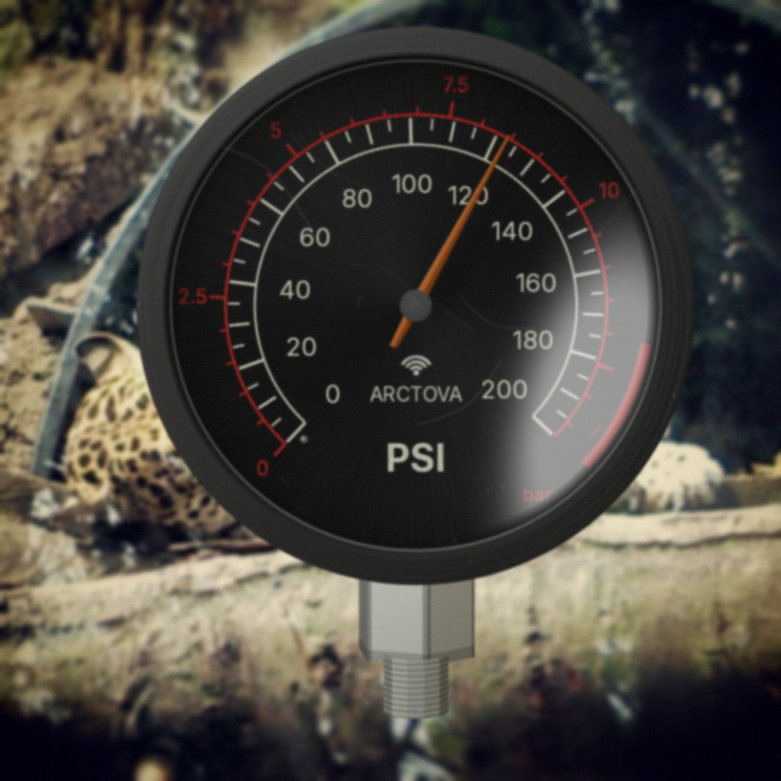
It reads value=122.5 unit=psi
